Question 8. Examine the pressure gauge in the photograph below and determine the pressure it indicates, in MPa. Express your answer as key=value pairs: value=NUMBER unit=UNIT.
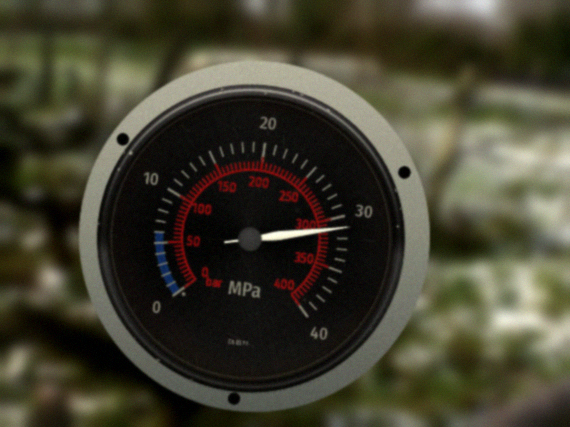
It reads value=31 unit=MPa
